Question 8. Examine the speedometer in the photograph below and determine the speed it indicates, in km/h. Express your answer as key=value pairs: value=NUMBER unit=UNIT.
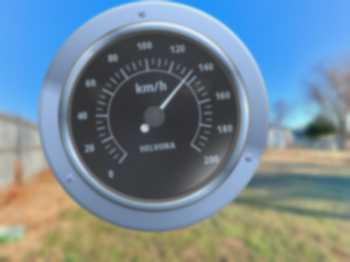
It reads value=135 unit=km/h
